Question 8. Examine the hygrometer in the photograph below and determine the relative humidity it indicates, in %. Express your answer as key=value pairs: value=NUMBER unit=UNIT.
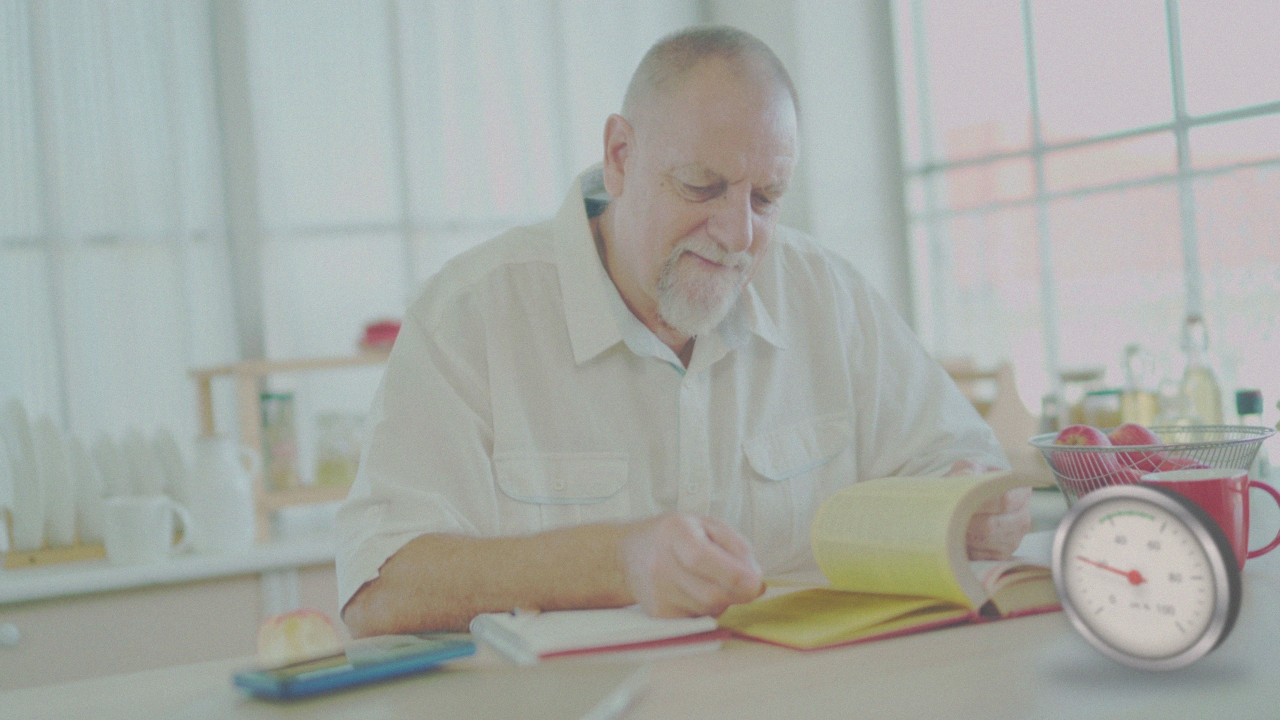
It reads value=20 unit=%
